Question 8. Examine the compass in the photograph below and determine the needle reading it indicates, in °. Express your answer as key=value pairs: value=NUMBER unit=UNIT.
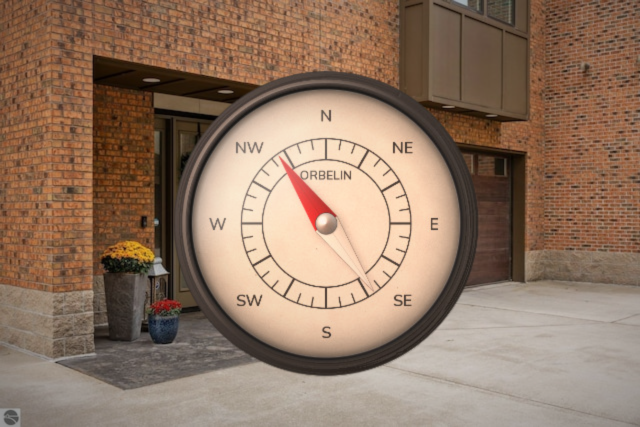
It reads value=325 unit=°
